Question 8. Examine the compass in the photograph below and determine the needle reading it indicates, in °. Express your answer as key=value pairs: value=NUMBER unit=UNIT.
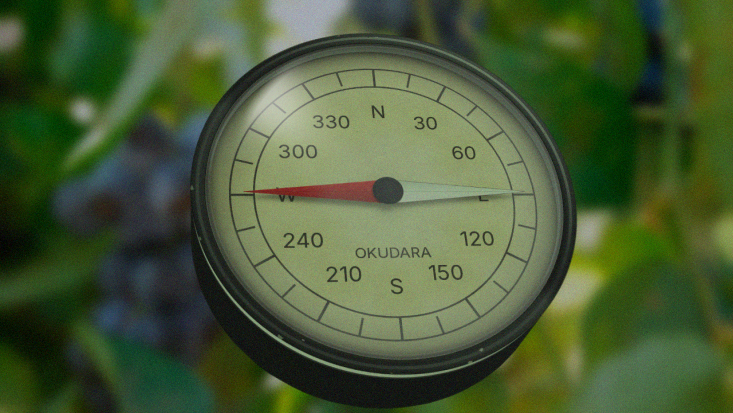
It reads value=270 unit=°
